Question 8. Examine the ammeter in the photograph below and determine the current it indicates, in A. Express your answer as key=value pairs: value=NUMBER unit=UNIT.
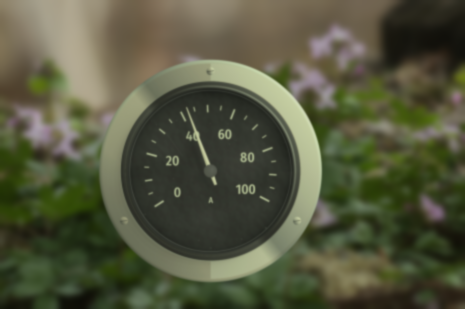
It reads value=42.5 unit=A
